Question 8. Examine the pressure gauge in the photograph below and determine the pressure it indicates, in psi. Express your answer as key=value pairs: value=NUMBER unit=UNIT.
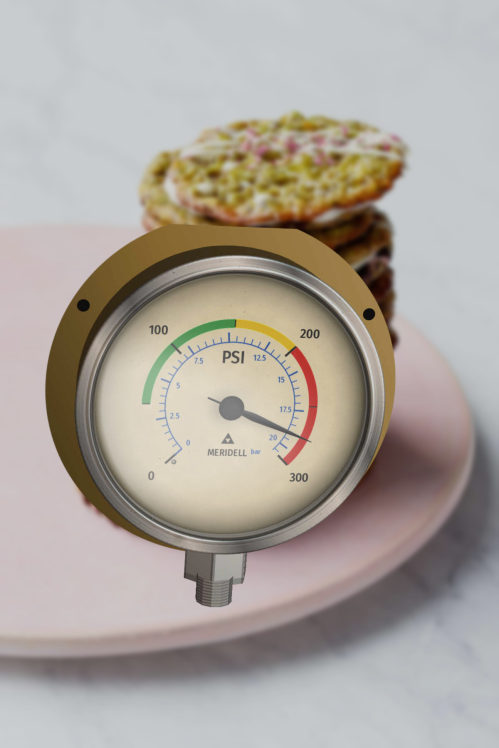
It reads value=275 unit=psi
